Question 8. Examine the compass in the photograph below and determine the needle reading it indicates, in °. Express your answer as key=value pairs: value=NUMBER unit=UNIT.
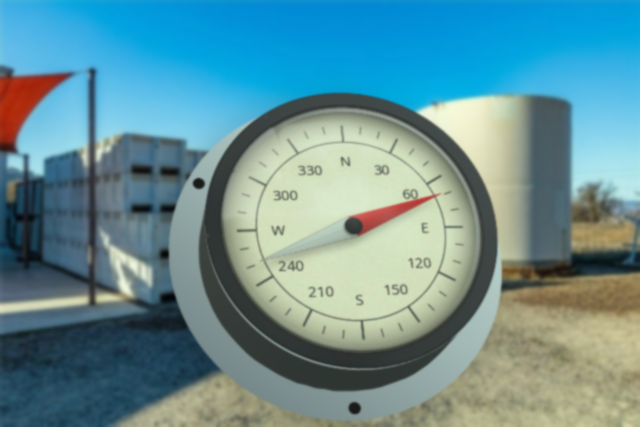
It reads value=70 unit=°
